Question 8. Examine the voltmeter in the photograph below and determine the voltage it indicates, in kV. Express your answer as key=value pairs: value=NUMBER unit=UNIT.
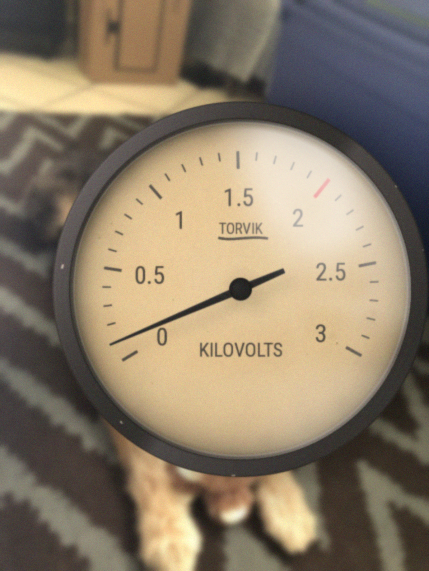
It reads value=0.1 unit=kV
